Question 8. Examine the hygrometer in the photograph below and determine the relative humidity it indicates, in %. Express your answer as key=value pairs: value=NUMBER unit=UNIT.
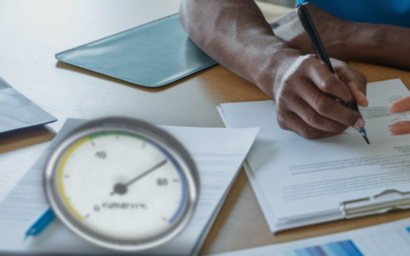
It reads value=70 unit=%
